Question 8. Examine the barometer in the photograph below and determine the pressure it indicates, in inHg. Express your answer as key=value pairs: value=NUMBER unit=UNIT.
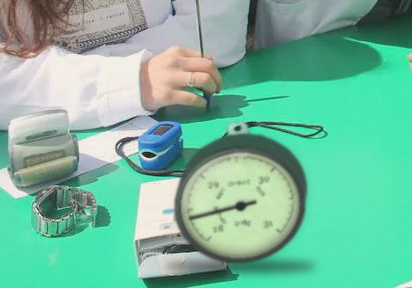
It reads value=28.4 unit=inHg
